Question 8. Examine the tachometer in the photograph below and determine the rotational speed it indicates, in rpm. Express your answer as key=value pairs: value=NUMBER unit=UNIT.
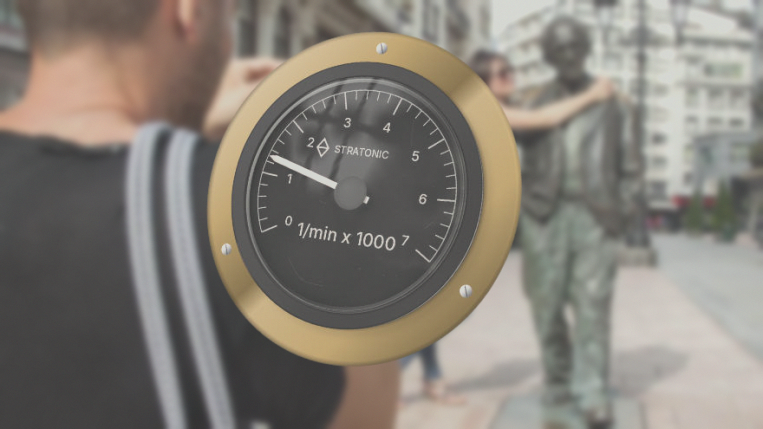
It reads value=1300 unit=rpm
